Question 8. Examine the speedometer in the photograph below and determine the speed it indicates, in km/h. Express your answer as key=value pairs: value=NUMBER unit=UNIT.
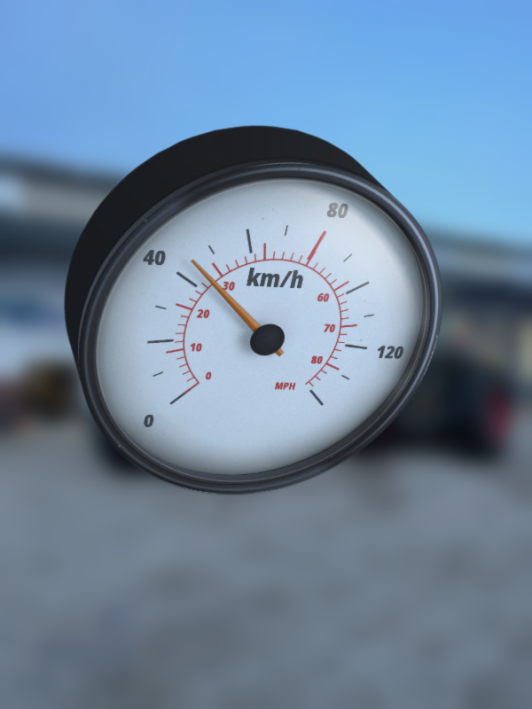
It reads value=45 unit=km/h
